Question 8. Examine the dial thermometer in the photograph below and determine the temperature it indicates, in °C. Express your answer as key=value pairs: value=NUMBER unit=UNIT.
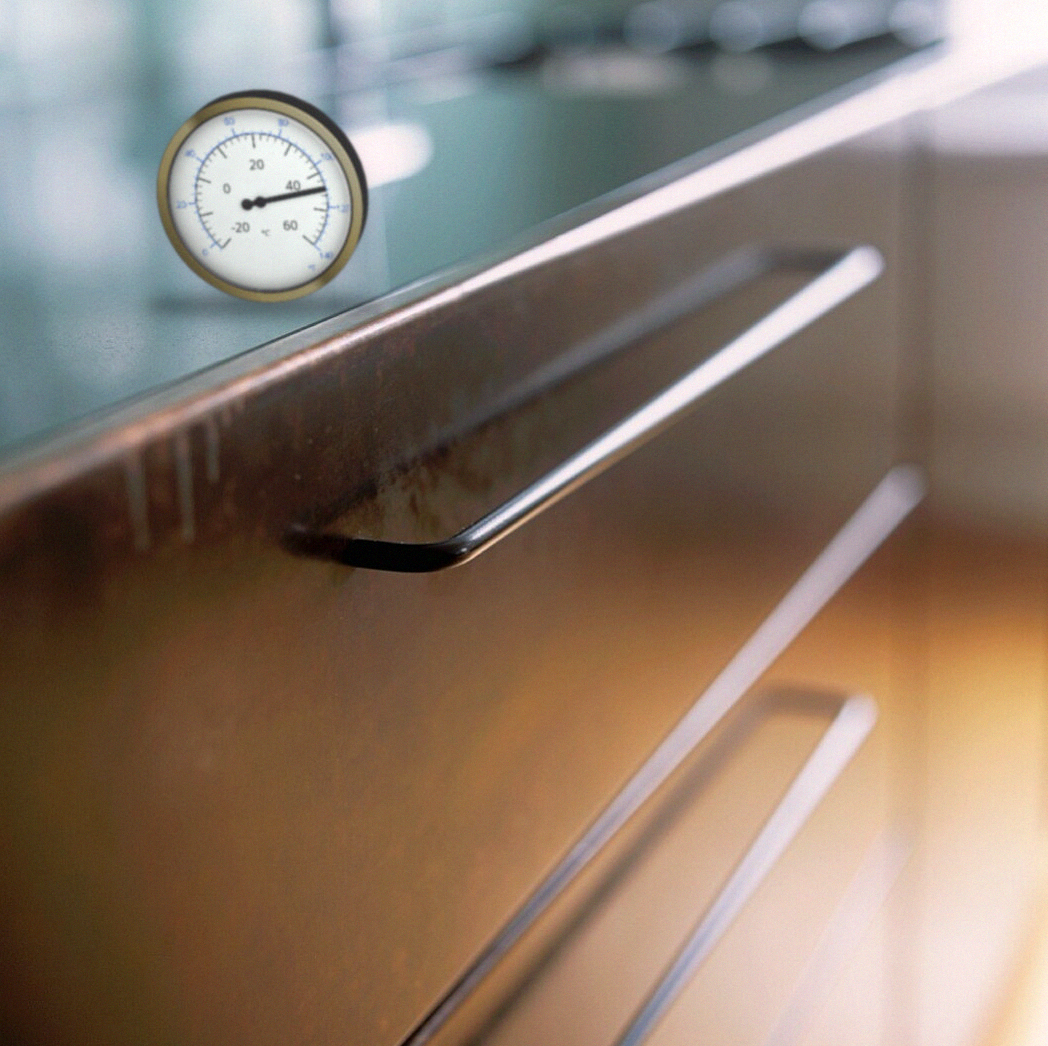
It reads value=44 unit=°C
